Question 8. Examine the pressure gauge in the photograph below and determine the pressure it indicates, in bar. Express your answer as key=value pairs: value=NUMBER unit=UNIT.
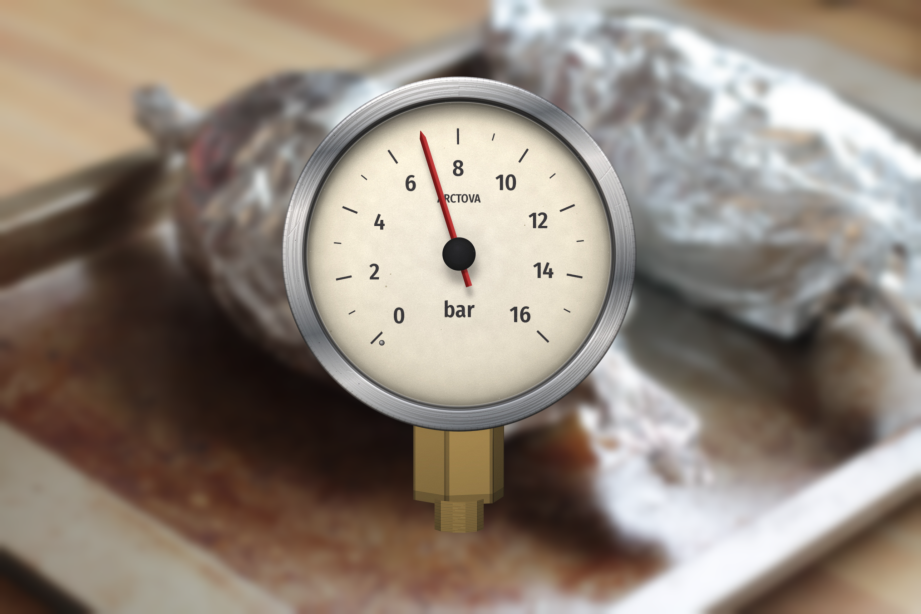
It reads value=7 unit=bar
